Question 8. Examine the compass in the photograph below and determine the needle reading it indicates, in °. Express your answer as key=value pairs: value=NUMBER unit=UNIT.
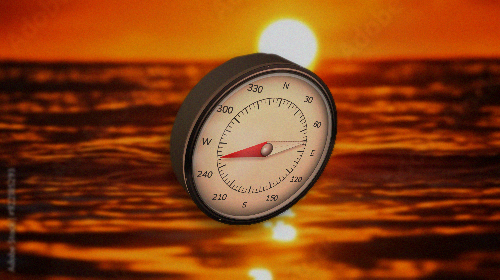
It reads value=255 unit=°
